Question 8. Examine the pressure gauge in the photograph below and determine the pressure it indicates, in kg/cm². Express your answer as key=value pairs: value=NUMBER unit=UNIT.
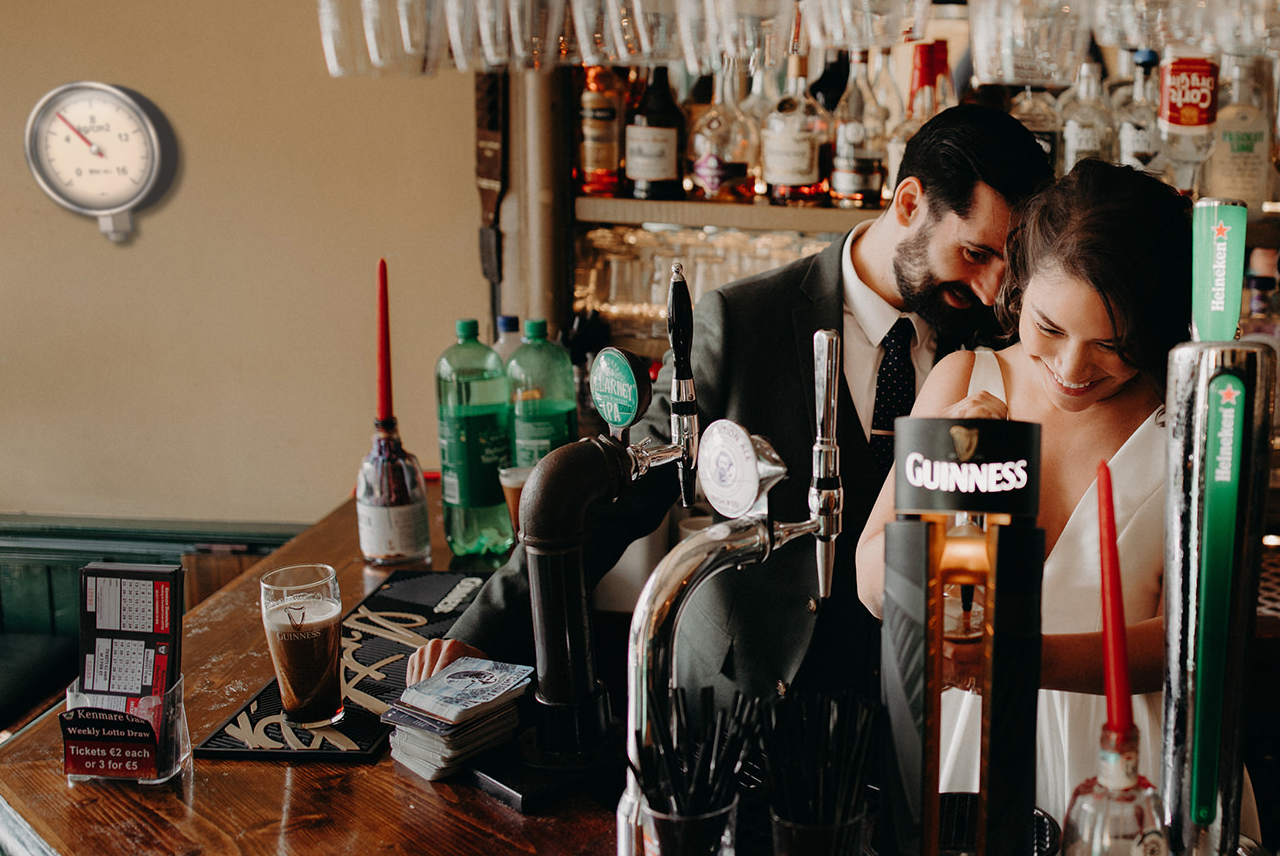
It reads value=5.5 unit=kg/cm²
